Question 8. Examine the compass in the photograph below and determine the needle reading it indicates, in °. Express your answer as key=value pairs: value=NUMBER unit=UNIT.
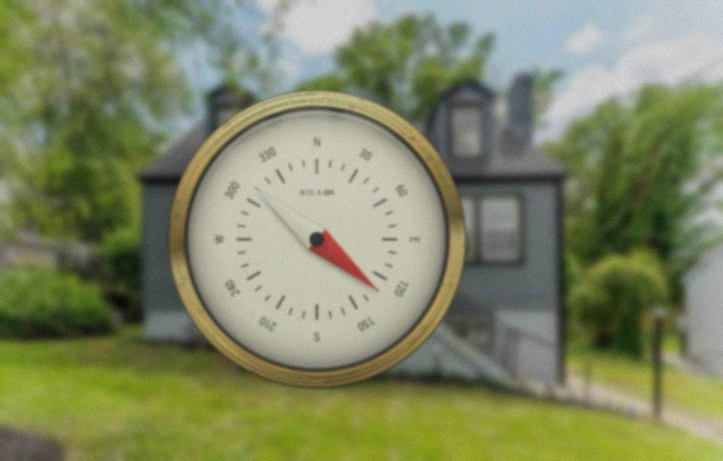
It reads value=130 unit=°
